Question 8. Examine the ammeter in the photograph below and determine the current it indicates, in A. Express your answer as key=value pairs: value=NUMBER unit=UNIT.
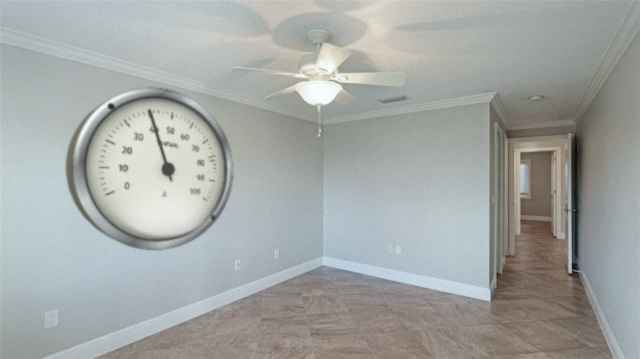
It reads value=40 unit=A
